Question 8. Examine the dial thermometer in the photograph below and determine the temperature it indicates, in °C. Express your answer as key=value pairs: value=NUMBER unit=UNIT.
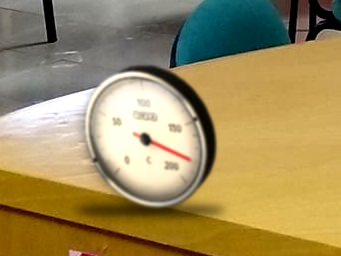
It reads value=180 unit=°C
